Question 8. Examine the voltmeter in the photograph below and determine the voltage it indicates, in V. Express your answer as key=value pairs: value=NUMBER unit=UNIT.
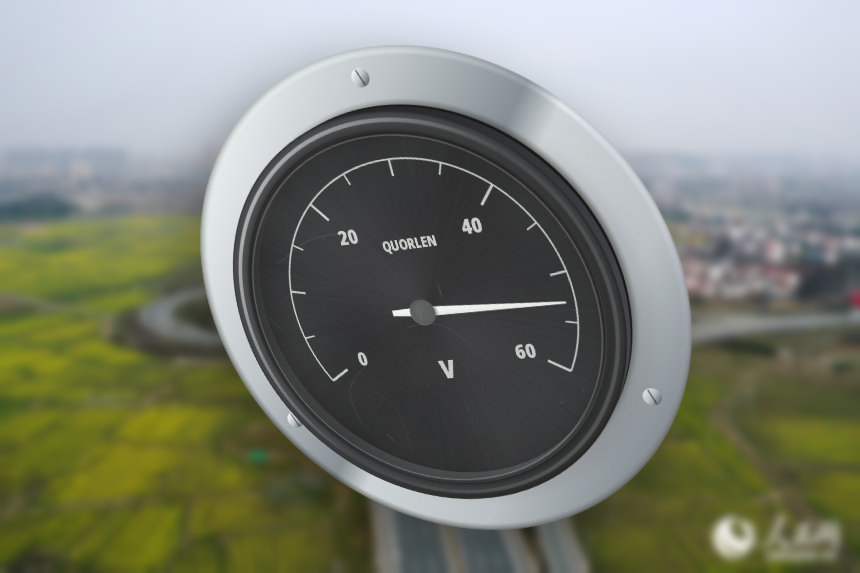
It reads value=52.5 unit=V
